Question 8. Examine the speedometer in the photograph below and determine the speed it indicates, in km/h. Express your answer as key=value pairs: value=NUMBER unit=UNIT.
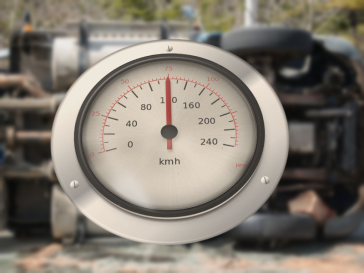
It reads value=120 unit=km/h
